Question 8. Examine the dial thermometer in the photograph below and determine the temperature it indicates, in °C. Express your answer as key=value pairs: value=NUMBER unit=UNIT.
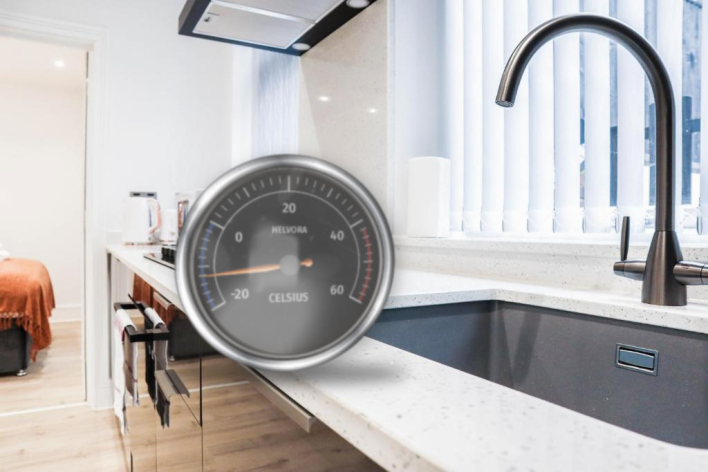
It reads value=-12 unit=°C
